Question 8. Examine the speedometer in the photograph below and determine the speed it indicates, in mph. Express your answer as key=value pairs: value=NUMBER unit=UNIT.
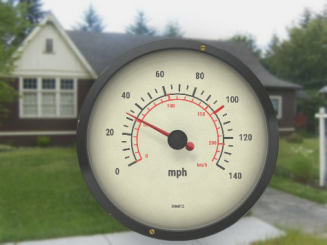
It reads value=32.5 unit=mph
